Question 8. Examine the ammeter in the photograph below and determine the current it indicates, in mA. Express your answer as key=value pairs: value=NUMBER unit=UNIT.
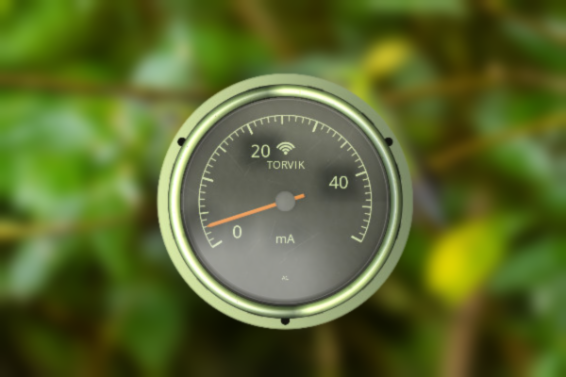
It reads value=3 unit=mA
